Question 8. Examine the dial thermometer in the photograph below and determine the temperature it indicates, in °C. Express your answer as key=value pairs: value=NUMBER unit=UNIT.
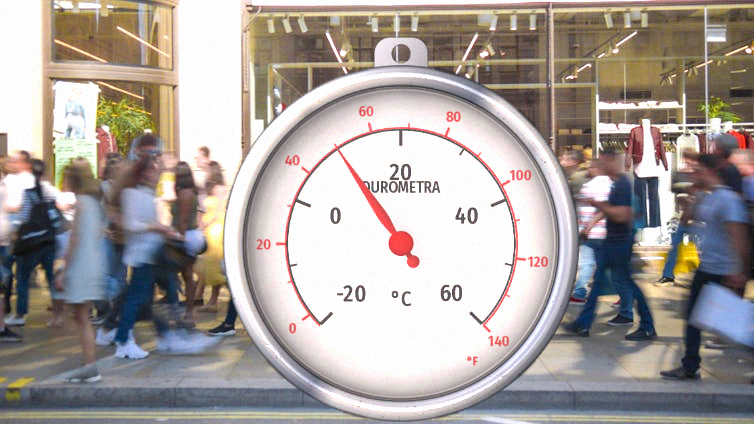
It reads value=10 unit=°C
